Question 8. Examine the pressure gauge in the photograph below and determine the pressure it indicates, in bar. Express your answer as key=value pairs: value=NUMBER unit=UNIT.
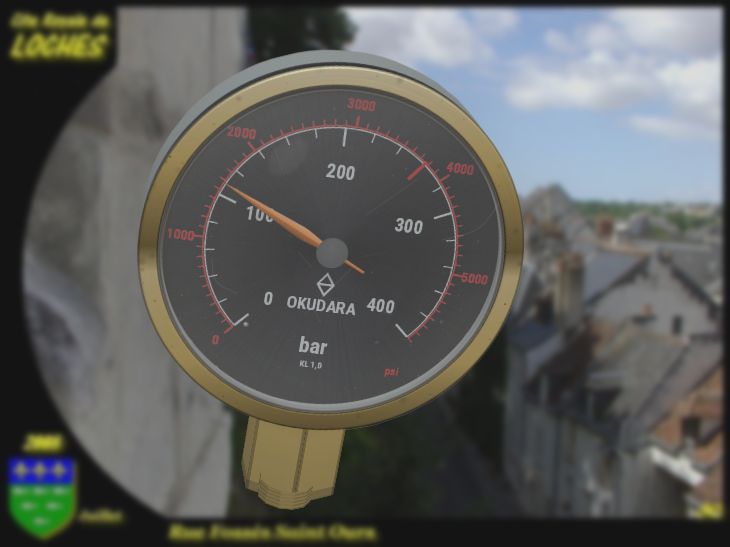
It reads value=110 unit=bar
